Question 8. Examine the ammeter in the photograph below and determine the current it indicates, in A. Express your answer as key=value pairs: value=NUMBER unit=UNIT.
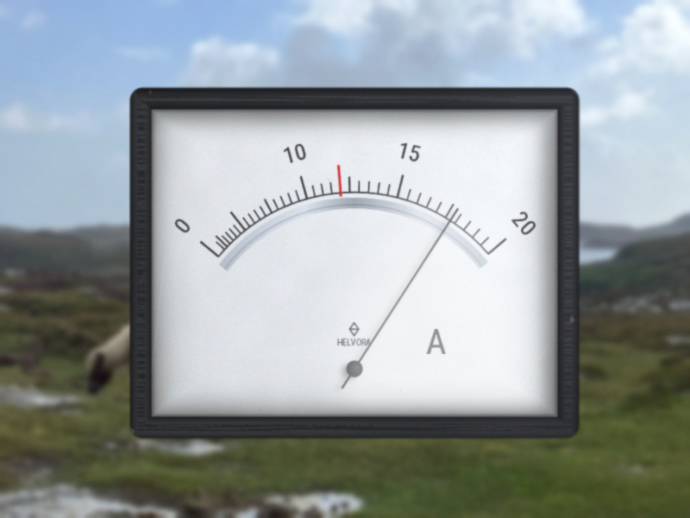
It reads value=17.75 unit=A
